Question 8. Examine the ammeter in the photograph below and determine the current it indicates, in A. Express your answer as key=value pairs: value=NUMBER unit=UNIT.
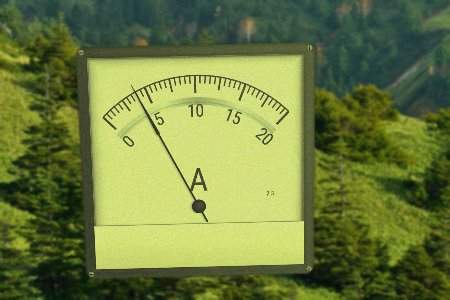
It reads value=4 unit=A
